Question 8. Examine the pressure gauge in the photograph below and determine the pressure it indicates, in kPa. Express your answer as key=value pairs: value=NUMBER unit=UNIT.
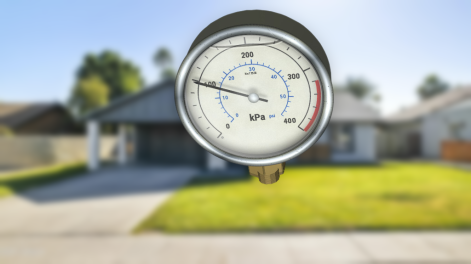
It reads value=100 unit=kPa
